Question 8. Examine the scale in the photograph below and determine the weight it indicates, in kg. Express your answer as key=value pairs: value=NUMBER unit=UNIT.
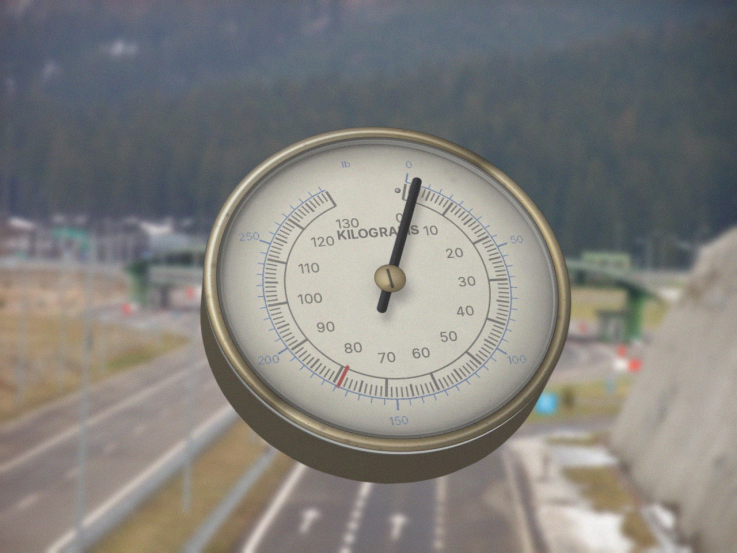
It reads value=2 unit=kg
